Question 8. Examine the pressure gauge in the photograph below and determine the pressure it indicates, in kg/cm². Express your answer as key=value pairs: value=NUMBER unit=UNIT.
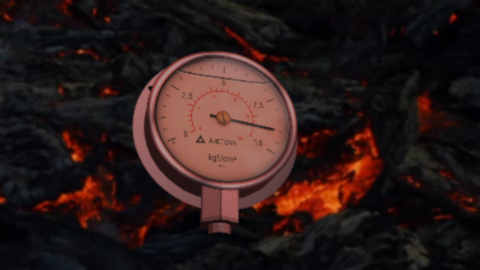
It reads value=9 unit=kg/cm²
